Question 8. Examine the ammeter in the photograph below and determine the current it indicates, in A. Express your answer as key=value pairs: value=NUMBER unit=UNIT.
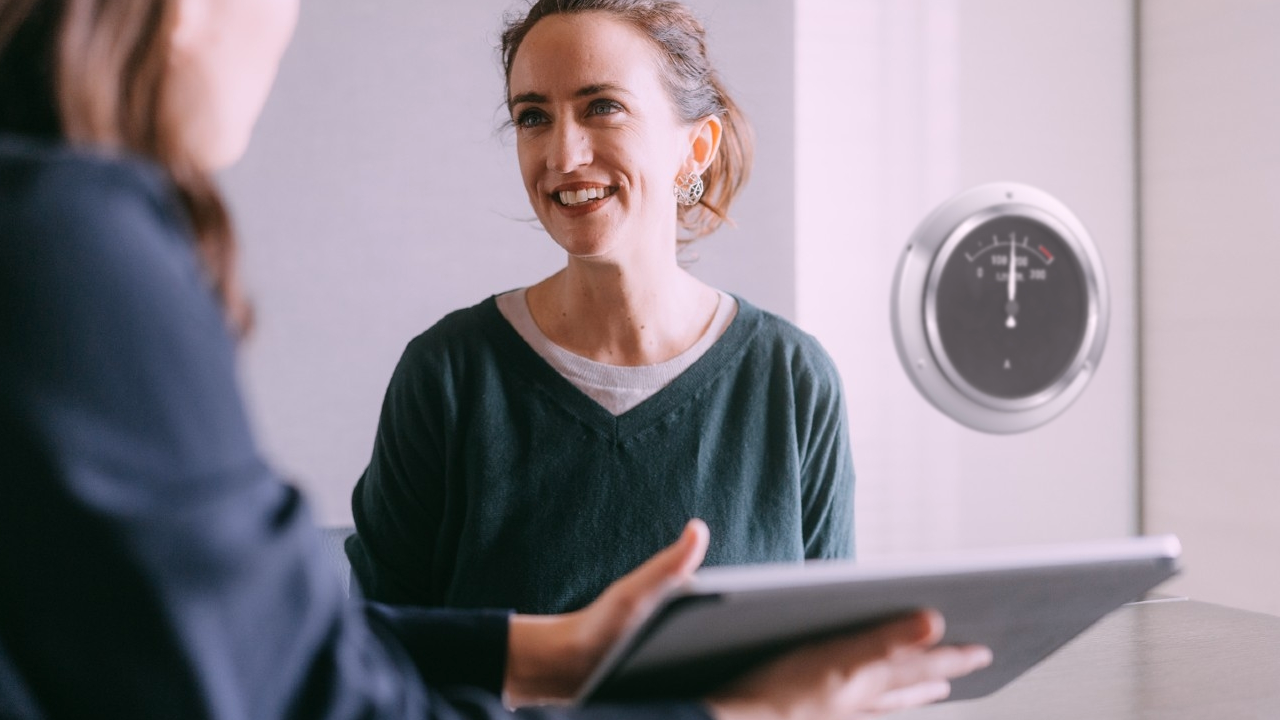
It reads value=150 unit=A
